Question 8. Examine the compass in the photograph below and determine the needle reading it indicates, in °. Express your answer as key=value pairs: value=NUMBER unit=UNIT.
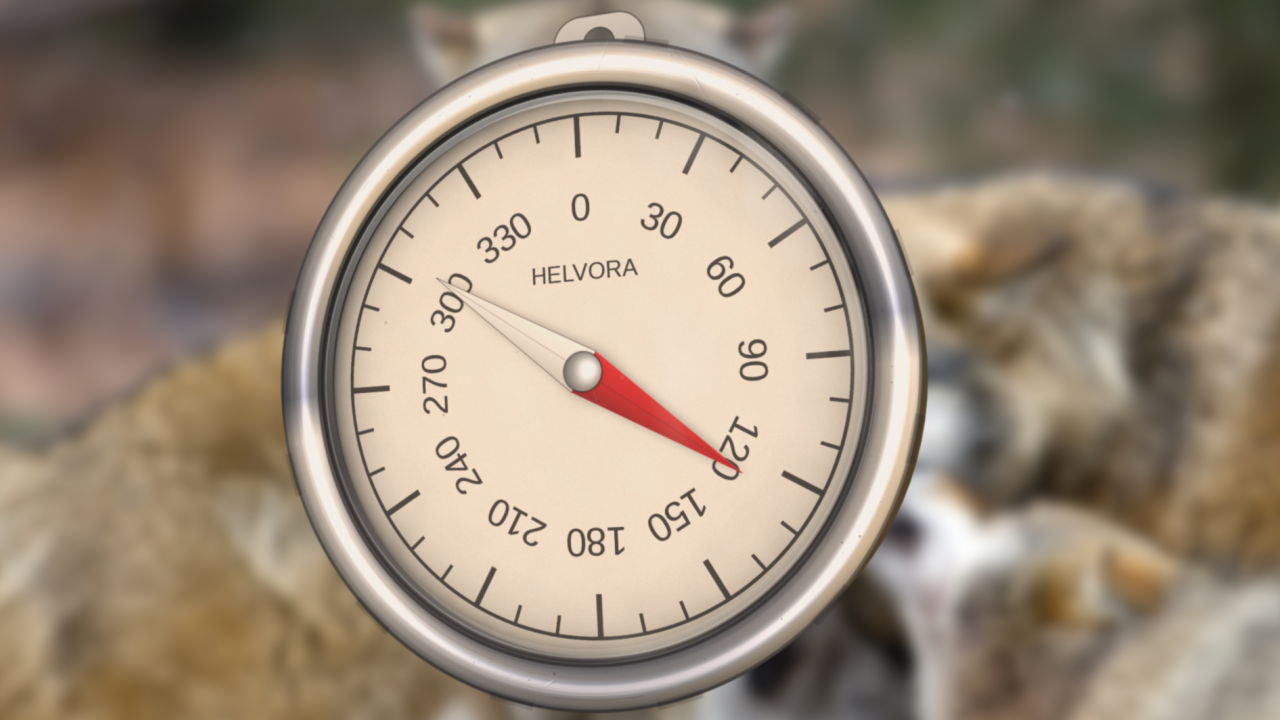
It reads value=125 unit=°
